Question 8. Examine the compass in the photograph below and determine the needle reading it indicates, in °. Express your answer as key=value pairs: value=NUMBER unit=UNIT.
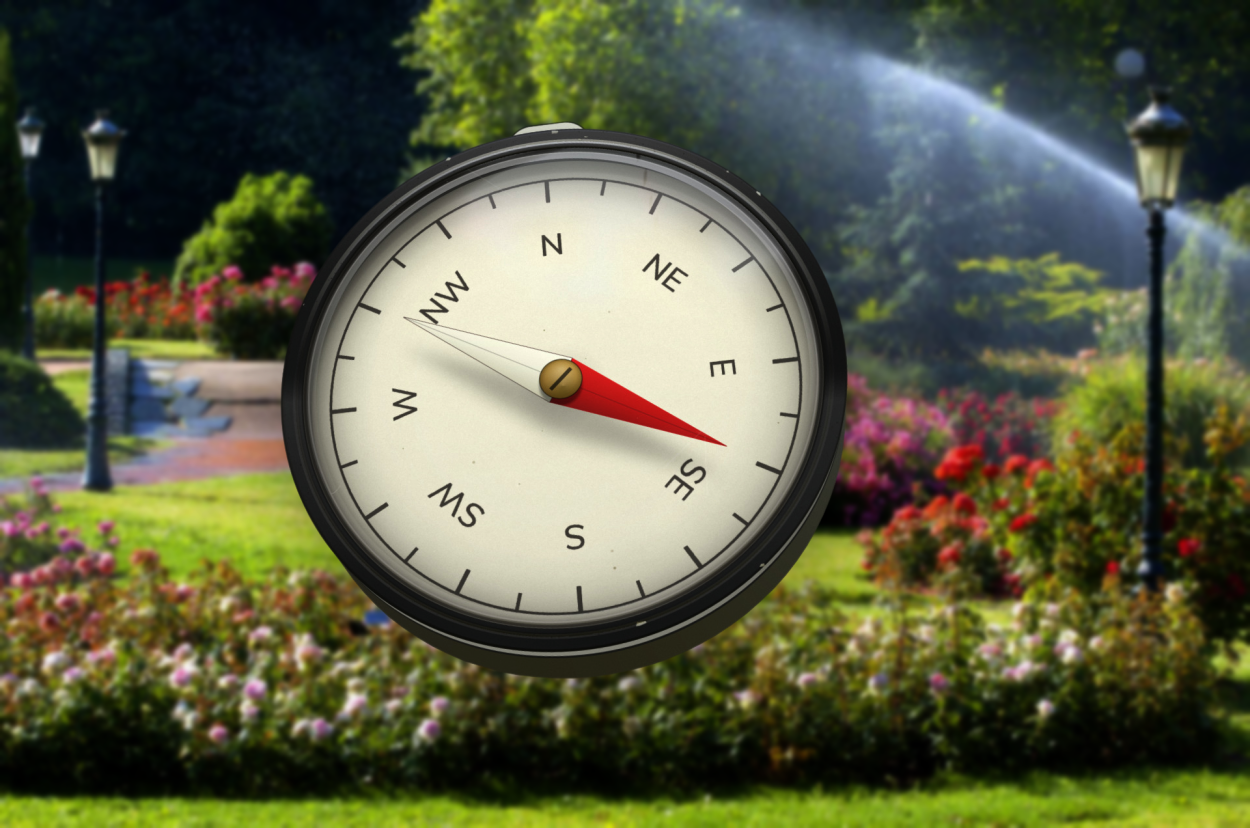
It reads value=120 unit=°
